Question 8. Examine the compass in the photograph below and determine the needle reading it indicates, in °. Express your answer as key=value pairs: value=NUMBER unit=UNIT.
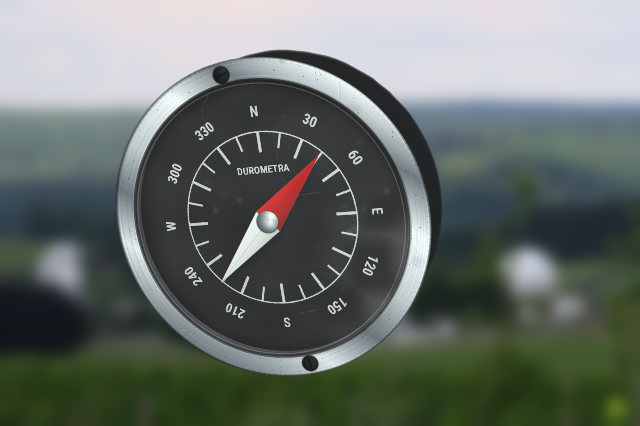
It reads value=45 unit=°
